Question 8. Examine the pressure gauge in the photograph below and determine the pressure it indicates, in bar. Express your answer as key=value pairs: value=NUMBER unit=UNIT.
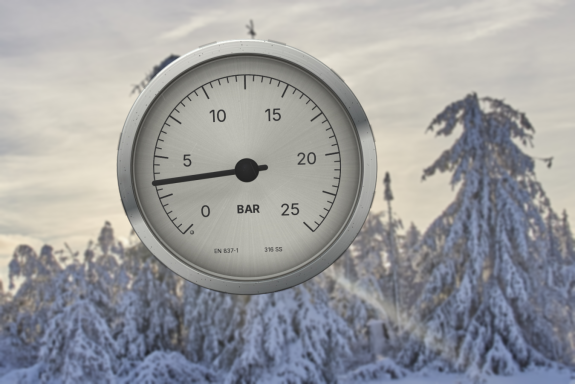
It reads value=3.5 unit=bar
